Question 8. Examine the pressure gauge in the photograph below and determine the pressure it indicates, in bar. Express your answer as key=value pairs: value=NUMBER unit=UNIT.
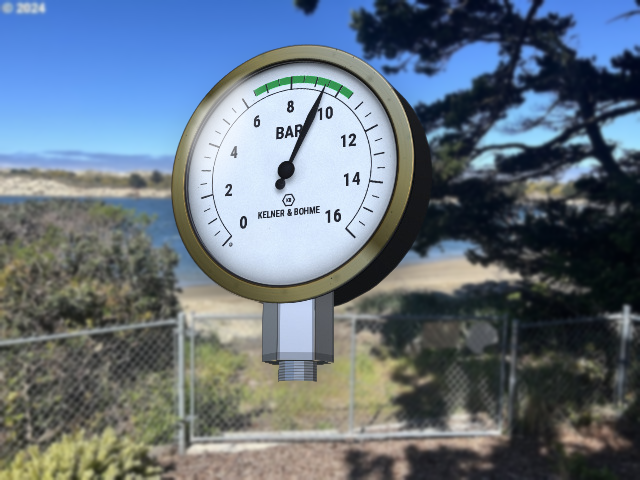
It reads value=9.5 unit=bar
